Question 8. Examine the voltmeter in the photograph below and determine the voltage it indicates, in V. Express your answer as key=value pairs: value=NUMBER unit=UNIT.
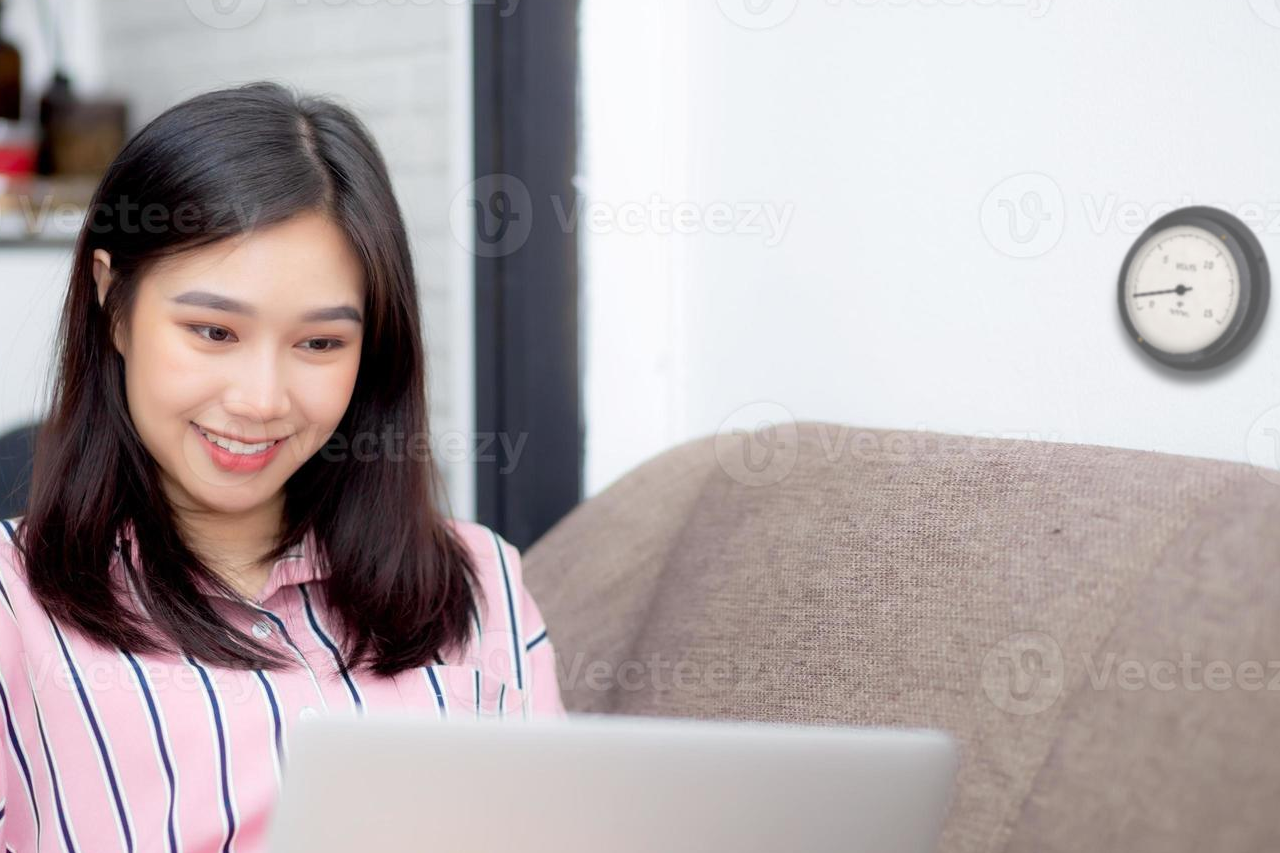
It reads value=1 unit=V
